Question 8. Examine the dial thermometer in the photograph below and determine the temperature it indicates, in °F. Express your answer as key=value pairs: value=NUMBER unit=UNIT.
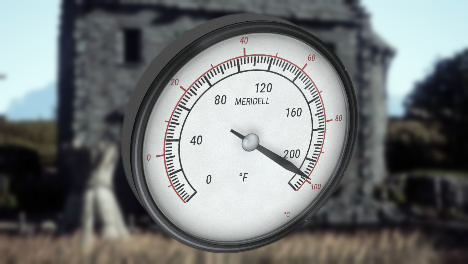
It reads value=210 unit=°F
